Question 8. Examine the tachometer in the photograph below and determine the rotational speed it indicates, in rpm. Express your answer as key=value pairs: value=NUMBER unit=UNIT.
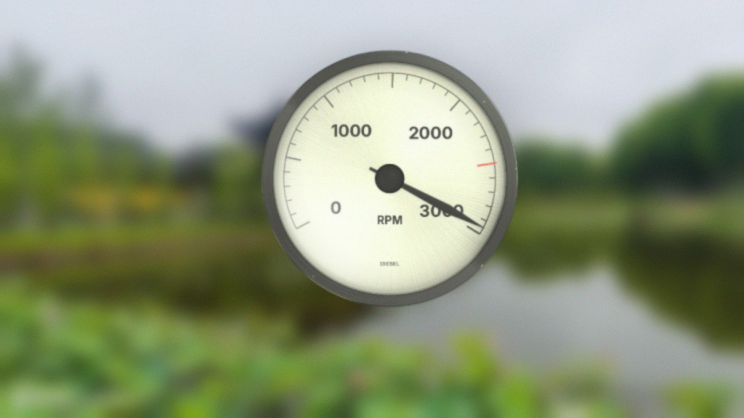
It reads value=2950 unit=rpm
